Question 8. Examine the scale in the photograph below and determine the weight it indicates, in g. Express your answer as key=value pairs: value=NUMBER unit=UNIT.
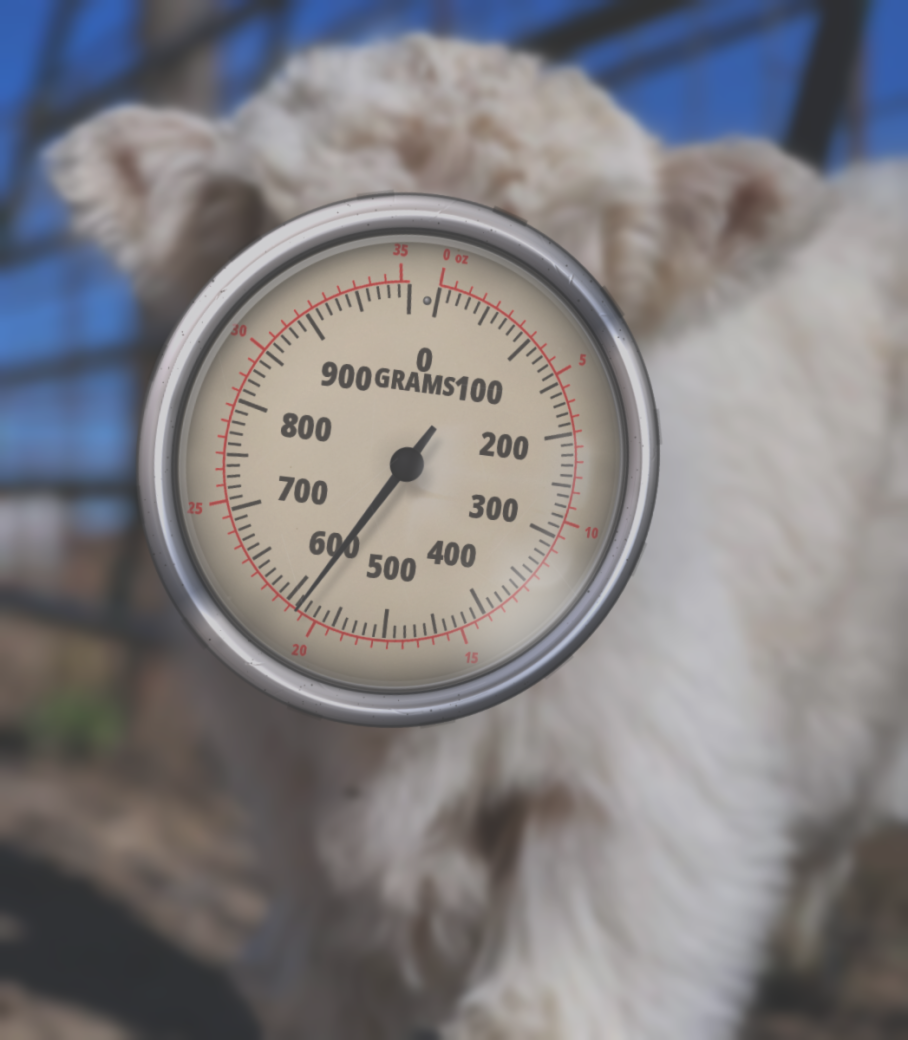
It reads value=590 unit=g
